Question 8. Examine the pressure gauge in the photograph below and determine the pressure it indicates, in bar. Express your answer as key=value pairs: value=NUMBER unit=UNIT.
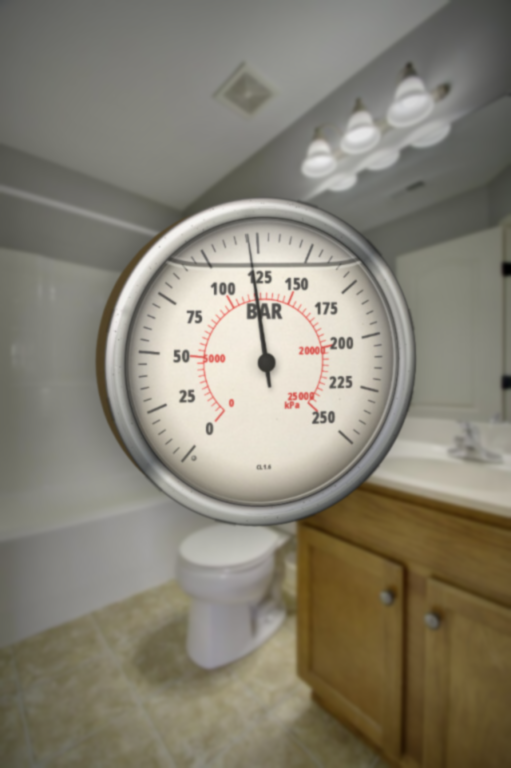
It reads value=120 unit=bar
